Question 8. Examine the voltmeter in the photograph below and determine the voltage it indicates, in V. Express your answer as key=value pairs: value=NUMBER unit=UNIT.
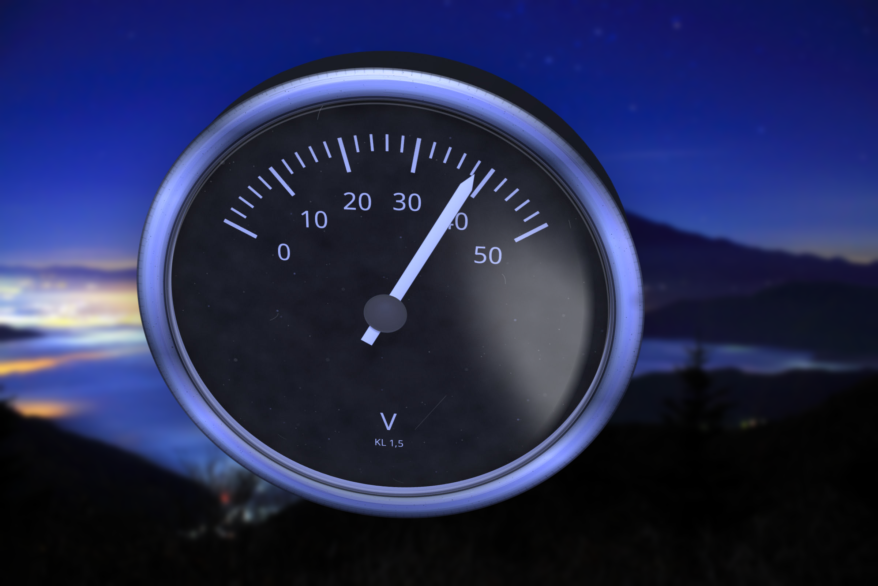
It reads value=38 unit=V
